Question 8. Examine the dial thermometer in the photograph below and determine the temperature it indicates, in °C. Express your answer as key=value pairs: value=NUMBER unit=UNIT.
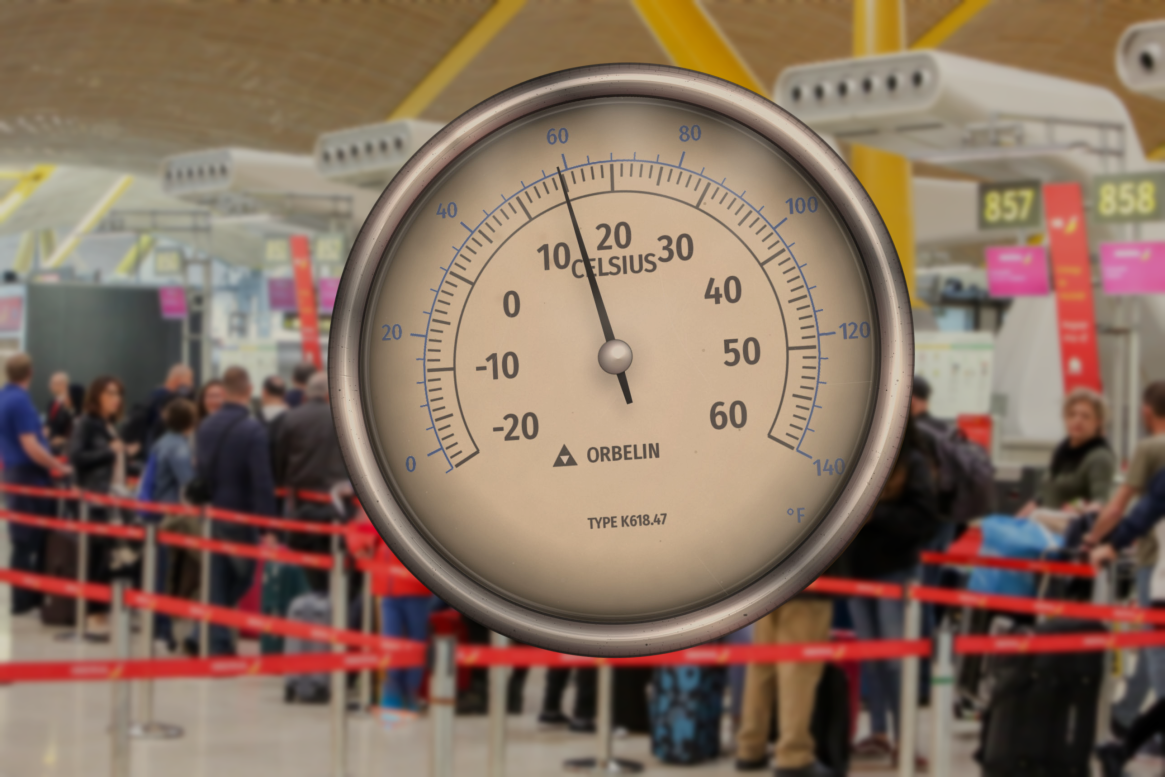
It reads value=15 unit=°C
